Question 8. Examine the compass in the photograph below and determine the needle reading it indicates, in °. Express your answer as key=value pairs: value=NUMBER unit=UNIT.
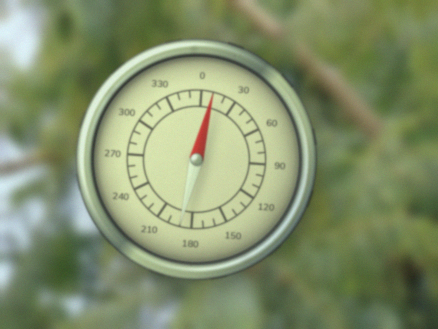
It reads value=10 unit=°
